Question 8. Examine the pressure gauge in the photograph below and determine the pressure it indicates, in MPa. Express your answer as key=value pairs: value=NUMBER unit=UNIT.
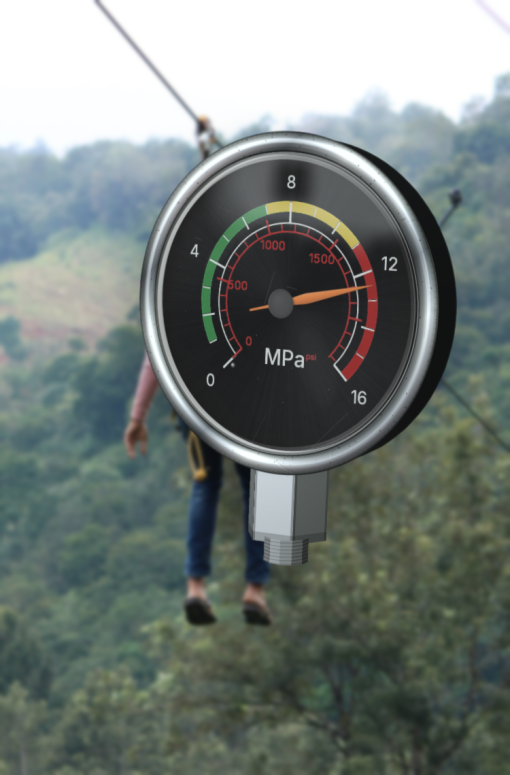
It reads value=12.5 unit=MPa
